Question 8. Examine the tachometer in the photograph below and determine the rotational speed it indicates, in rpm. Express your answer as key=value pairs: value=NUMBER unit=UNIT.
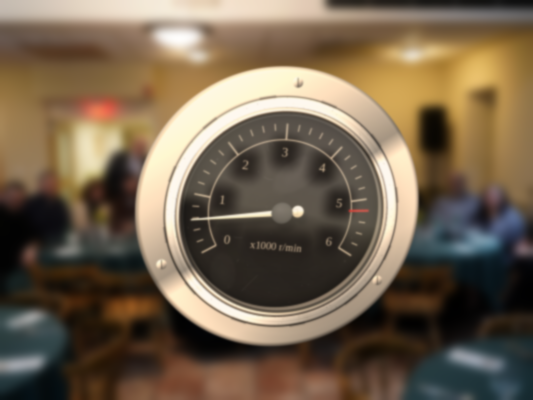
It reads value=600 unit=rpm
